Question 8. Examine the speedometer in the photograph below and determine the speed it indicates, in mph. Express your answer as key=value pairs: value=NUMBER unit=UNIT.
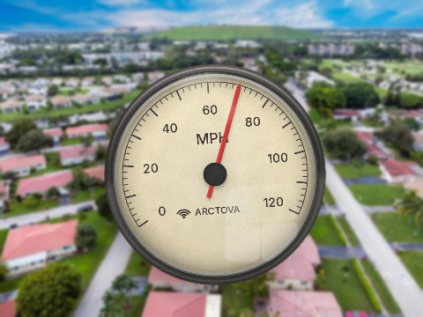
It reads value=70 unit=mph
